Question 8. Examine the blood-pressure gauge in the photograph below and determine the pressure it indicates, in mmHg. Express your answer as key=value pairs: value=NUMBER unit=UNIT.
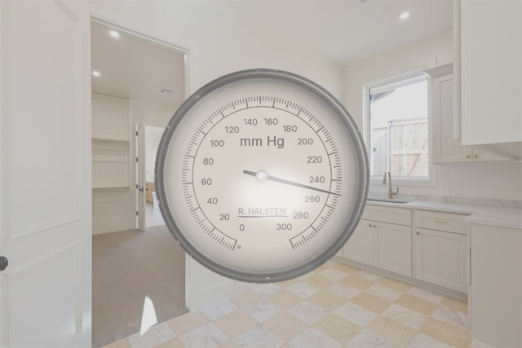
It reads value=250 unit=mmHg
